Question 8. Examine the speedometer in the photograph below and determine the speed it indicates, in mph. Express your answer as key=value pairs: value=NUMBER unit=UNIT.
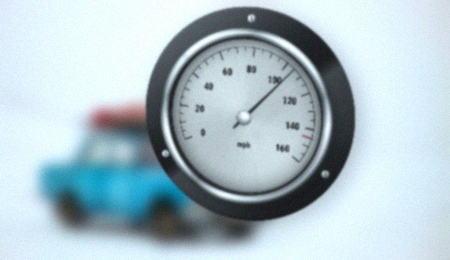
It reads value=105 unit=mph
